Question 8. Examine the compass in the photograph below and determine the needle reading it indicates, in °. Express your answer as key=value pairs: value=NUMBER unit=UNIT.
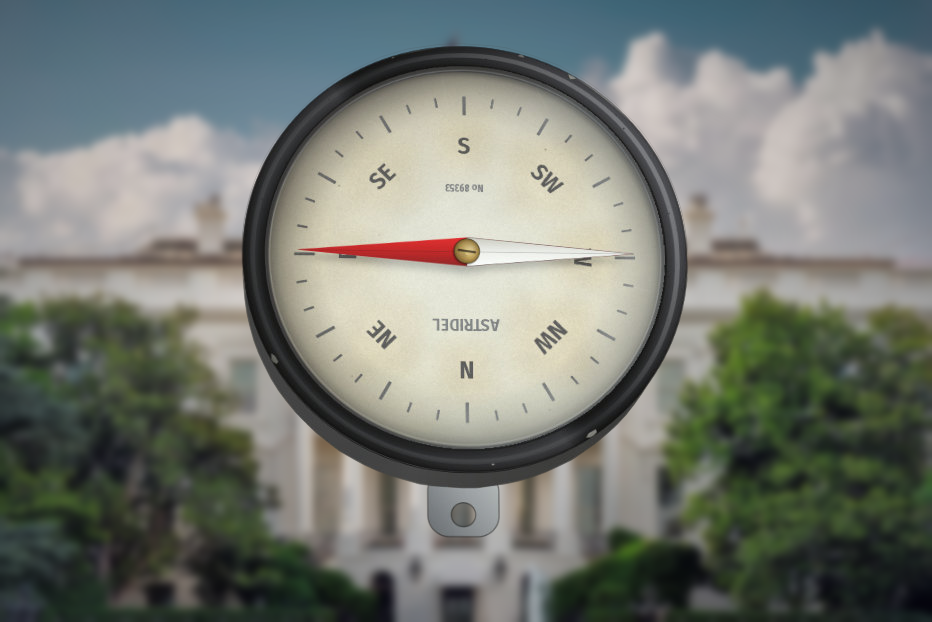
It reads value=90 unit=°
